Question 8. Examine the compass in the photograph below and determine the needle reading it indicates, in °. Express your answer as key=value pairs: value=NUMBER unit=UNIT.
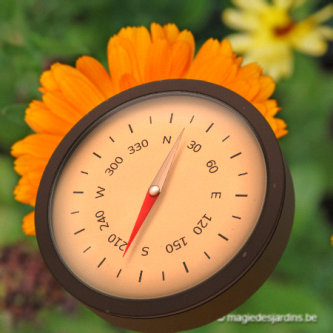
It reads value=195 unit=°
